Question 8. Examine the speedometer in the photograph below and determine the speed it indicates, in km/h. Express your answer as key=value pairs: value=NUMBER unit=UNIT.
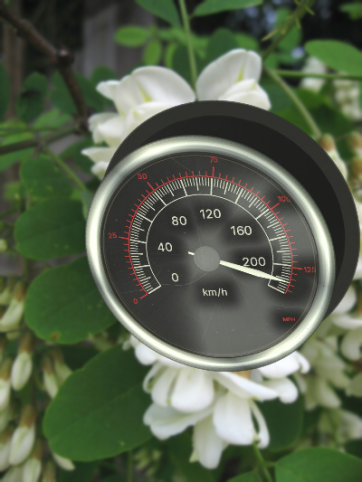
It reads value=210 unit=km/h
